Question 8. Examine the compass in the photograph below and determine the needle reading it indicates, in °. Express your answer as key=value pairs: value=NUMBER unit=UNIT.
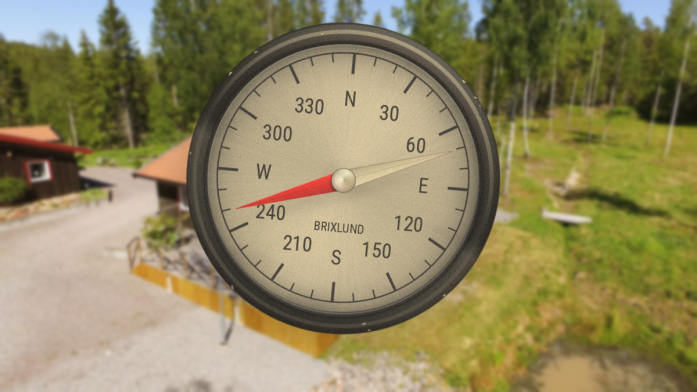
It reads value=250 unit=°
